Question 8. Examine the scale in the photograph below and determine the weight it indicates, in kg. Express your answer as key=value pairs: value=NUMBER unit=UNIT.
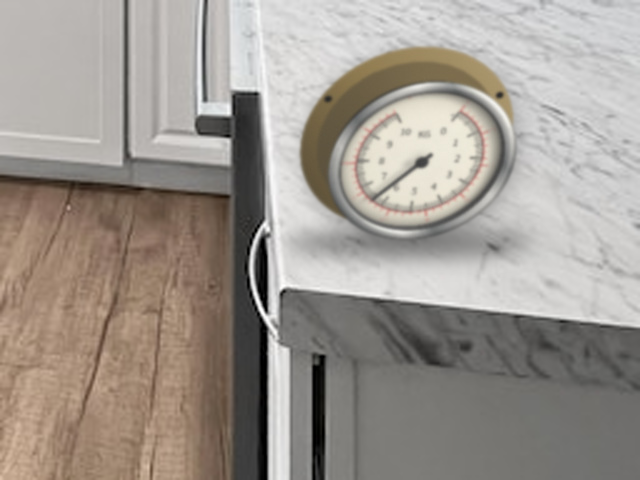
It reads value=6.5 unit=kg
